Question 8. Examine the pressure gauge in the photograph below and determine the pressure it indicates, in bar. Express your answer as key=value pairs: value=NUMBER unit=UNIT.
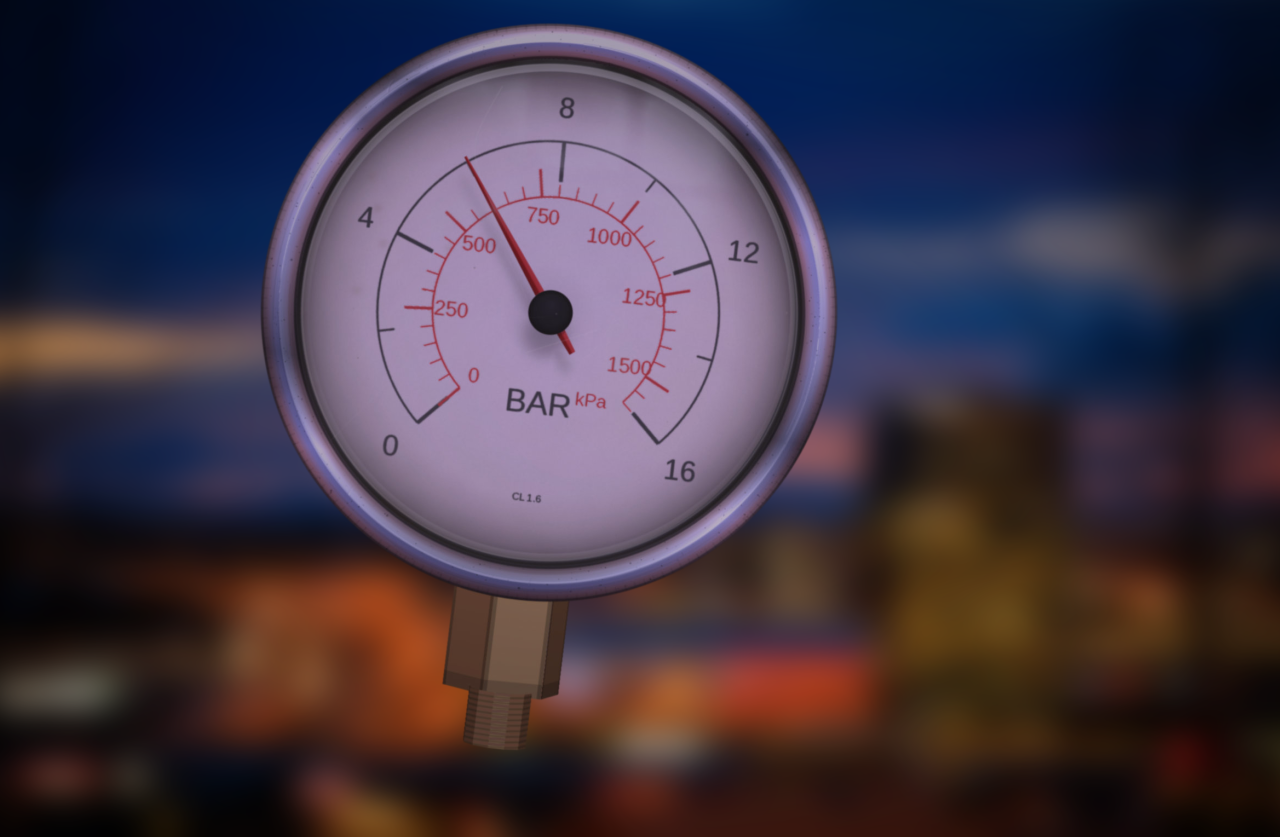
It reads value=6 unit=bar
